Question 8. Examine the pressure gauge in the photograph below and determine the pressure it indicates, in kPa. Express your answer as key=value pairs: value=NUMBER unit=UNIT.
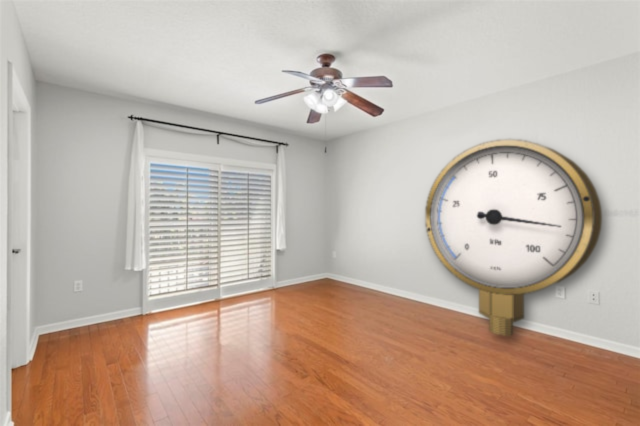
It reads value=87.5 unit=kPa
